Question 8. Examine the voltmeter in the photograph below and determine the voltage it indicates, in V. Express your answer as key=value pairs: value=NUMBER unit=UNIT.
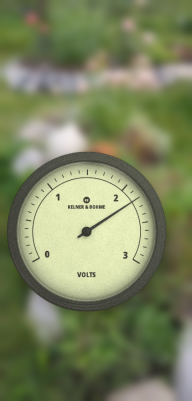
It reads value=2.2 unit=V
